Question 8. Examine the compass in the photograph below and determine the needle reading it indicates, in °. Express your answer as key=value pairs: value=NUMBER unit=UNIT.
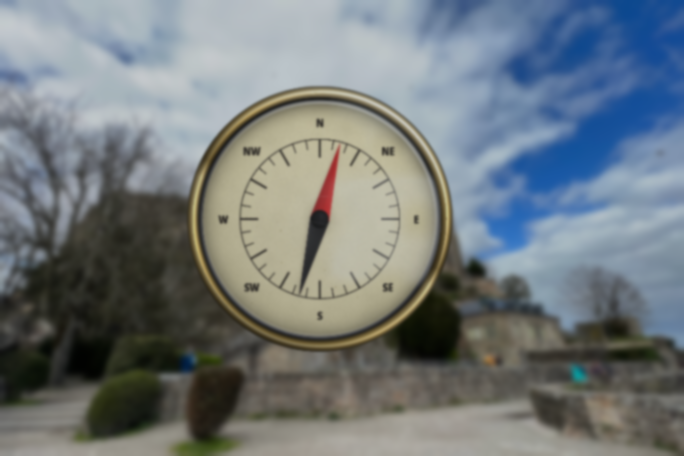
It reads value=15 unit=°
